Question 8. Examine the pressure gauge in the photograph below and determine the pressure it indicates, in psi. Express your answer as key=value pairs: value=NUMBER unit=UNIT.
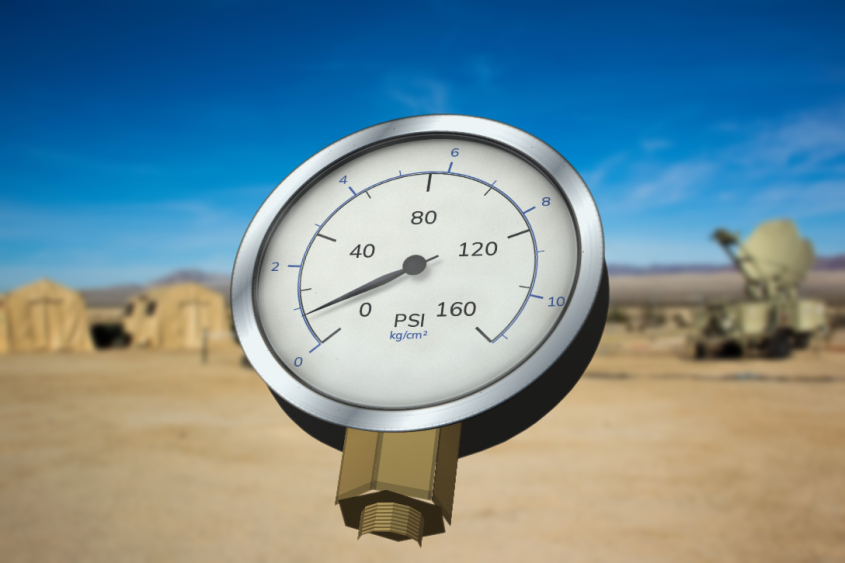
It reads value=10 unit=psi
